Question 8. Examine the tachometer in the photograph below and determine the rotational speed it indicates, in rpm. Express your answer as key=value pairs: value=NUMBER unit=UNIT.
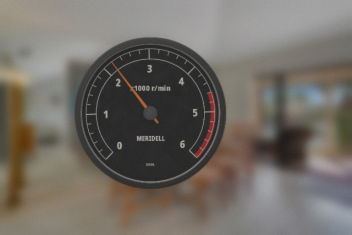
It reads value=2200 unit=rpm
